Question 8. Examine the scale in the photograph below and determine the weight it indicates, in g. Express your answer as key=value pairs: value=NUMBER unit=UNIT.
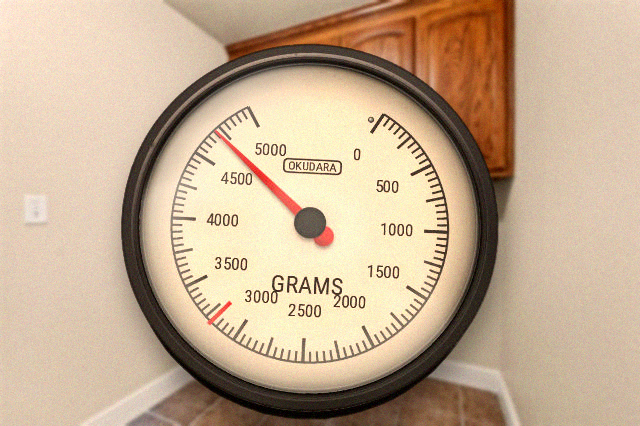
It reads value=4700 unit=g
